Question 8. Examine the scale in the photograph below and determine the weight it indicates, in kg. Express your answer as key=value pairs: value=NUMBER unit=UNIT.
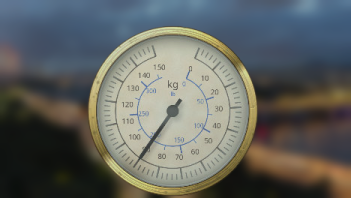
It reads value=90 unit=kg
